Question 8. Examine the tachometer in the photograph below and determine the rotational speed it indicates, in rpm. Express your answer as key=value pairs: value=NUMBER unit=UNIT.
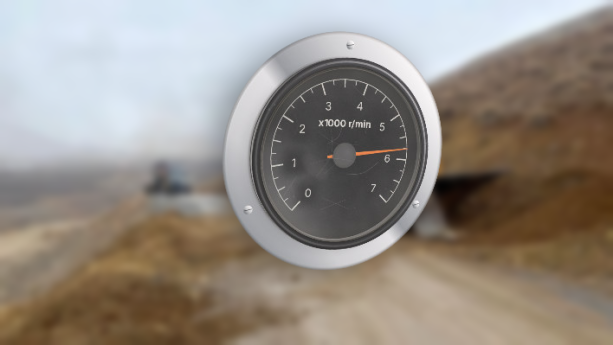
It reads value=5750 unit=rpm
